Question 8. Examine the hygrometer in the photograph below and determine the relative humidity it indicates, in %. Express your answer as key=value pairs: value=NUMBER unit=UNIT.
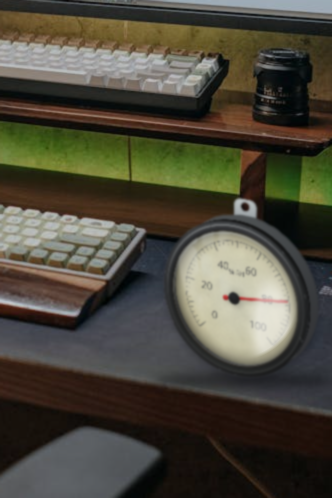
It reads value=80 unit=%
